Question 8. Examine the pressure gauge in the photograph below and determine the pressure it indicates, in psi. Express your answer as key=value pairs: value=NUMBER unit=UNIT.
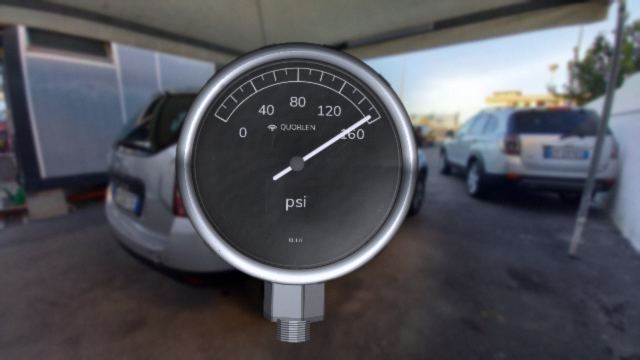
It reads value=155 unit=psi
